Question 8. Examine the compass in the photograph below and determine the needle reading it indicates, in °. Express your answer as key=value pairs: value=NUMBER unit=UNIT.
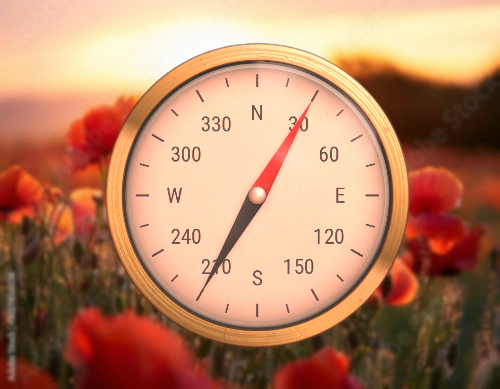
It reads value=30 unit=°
